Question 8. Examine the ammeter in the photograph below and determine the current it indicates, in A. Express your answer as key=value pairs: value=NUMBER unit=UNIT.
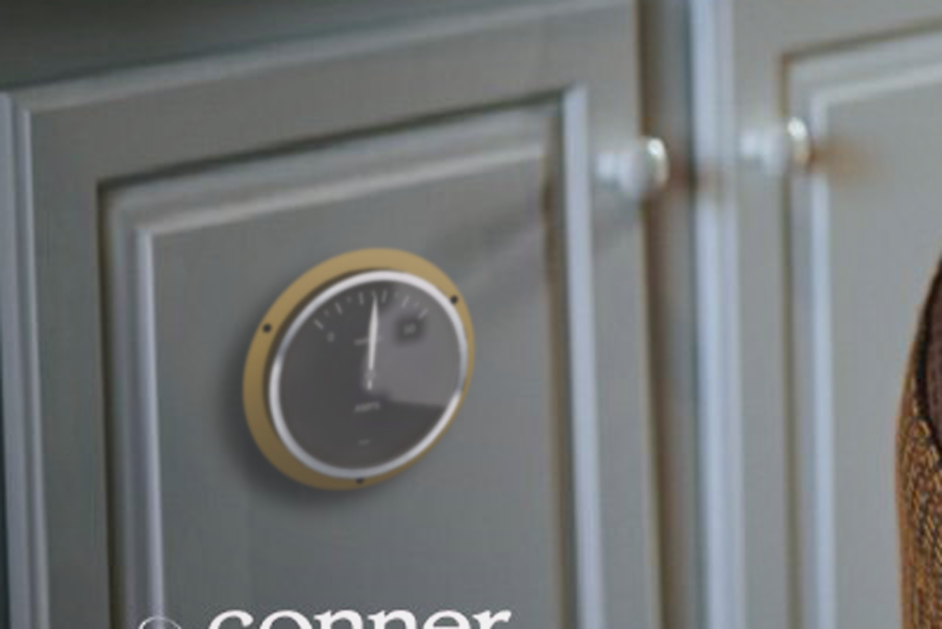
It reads value=25 unit=A
